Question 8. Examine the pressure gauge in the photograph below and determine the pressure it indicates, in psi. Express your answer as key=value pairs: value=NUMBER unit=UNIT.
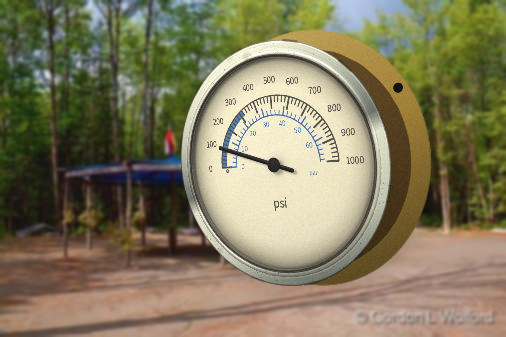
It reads value=100 unit=psi
